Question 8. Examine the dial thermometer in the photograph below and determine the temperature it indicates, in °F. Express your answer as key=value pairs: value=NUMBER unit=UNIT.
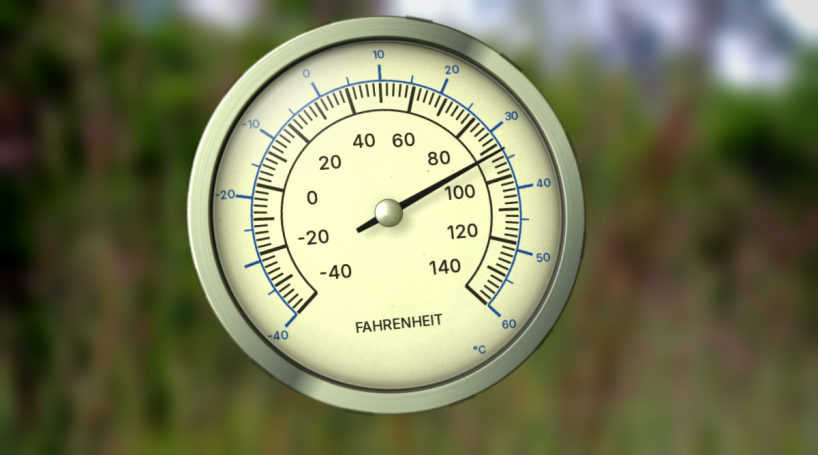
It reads value=92 unit=°F
